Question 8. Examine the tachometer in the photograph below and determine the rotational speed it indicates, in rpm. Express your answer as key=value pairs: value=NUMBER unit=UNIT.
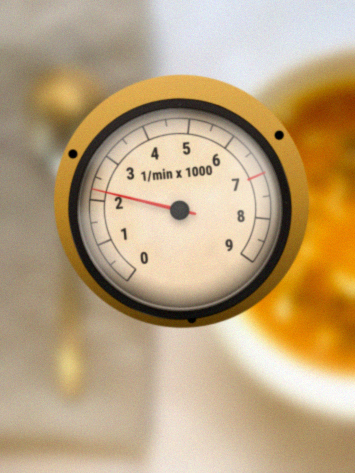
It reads value=2250 unit=rpm
